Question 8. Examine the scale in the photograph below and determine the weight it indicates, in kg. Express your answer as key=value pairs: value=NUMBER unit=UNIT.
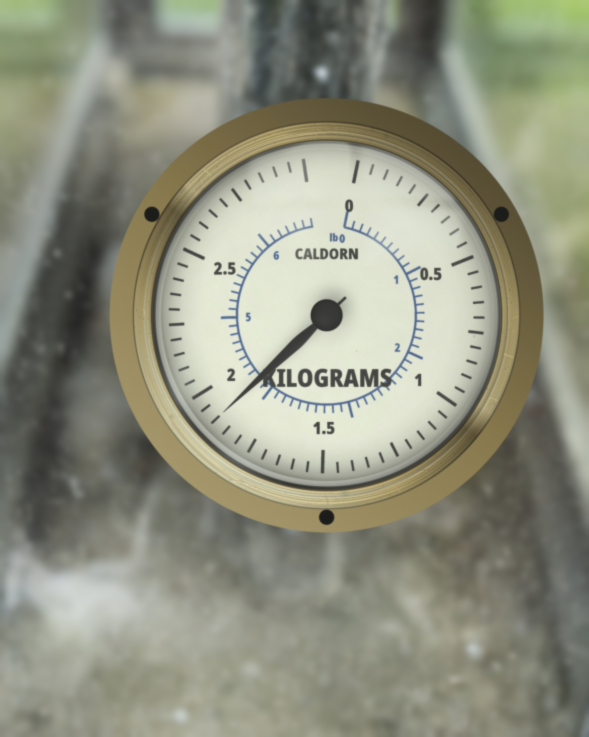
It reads value=1.9 unit=kg
